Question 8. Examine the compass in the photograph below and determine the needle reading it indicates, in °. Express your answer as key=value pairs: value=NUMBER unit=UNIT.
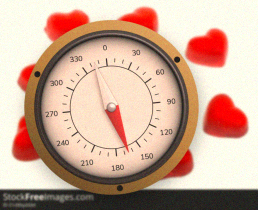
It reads value=165 unit=°
